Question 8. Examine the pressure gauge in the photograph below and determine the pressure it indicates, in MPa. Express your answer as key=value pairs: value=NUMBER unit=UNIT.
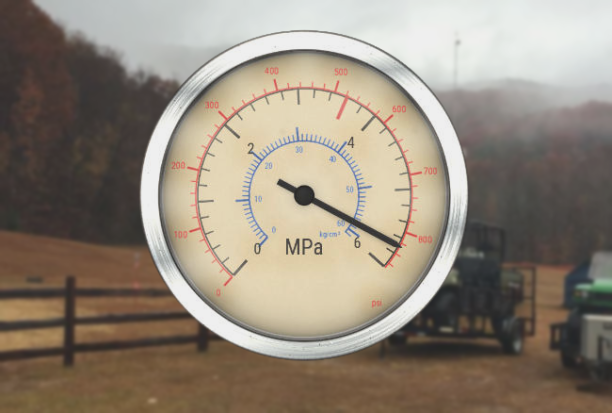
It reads value=5.7 unit=MPa
